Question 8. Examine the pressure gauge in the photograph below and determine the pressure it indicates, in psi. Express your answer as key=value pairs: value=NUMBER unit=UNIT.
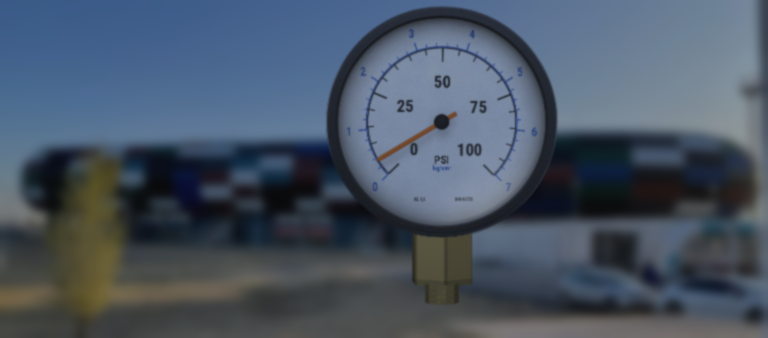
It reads value=5 unit=psi
